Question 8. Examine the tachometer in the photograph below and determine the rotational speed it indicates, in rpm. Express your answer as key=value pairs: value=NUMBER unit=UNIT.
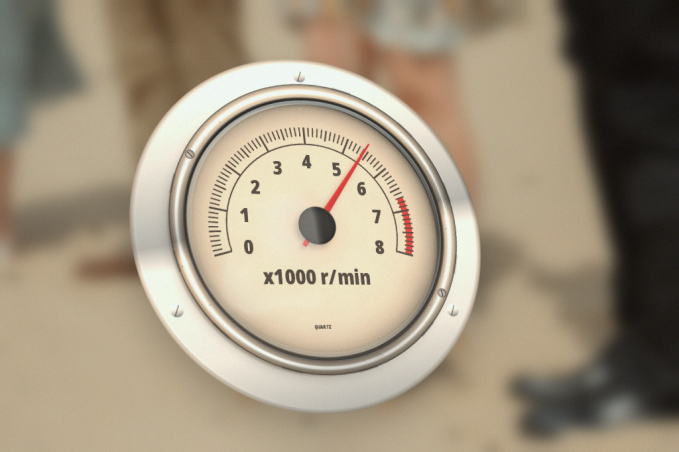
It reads value=5400 unit=rpm
